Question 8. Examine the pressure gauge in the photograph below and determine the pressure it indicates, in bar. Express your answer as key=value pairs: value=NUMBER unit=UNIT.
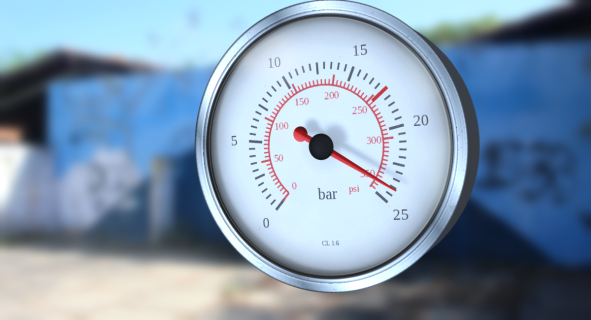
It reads value=24 unit=bar
